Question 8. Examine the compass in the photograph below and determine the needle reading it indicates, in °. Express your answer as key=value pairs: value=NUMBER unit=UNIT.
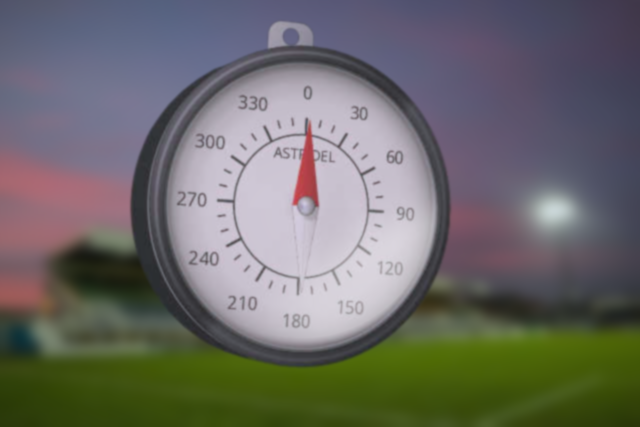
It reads value=0 unit=°
